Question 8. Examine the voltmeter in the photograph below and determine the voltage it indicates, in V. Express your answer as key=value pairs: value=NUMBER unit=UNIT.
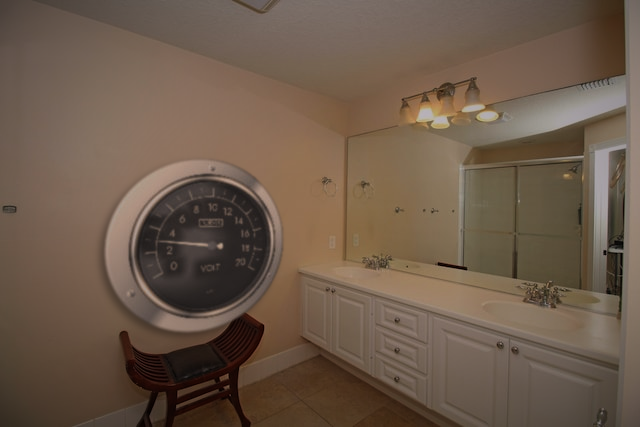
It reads value=3 unit=V
